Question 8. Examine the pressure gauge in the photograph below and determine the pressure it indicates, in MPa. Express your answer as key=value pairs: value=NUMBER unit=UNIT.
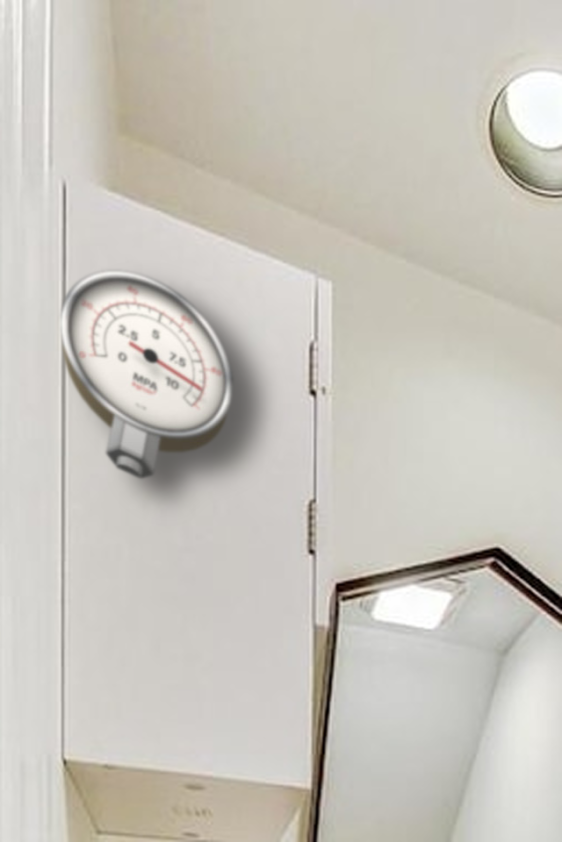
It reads value=9 unit=MPa
